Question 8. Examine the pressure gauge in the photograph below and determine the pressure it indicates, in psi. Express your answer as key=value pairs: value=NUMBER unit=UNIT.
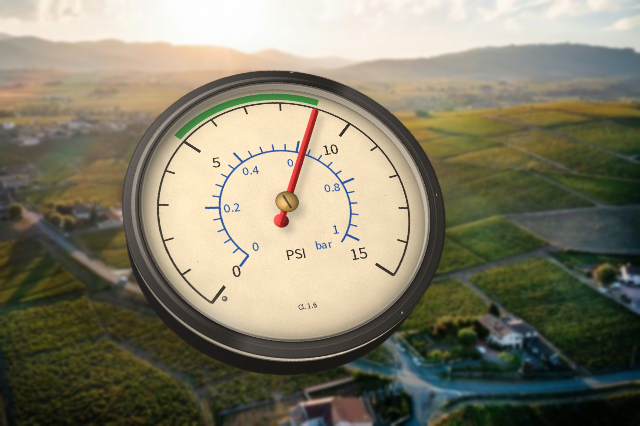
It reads value=9 unit=psi
